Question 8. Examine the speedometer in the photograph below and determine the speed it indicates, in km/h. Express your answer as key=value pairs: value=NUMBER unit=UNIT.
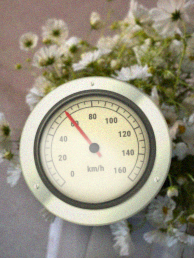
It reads value=60 unit=km/h
